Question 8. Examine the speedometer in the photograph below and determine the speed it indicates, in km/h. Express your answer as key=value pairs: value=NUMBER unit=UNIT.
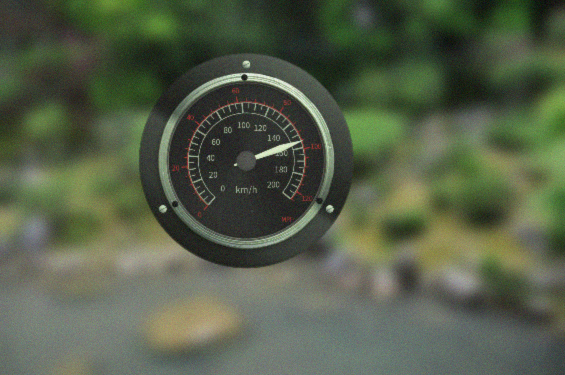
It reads value=155 unit=km/h
